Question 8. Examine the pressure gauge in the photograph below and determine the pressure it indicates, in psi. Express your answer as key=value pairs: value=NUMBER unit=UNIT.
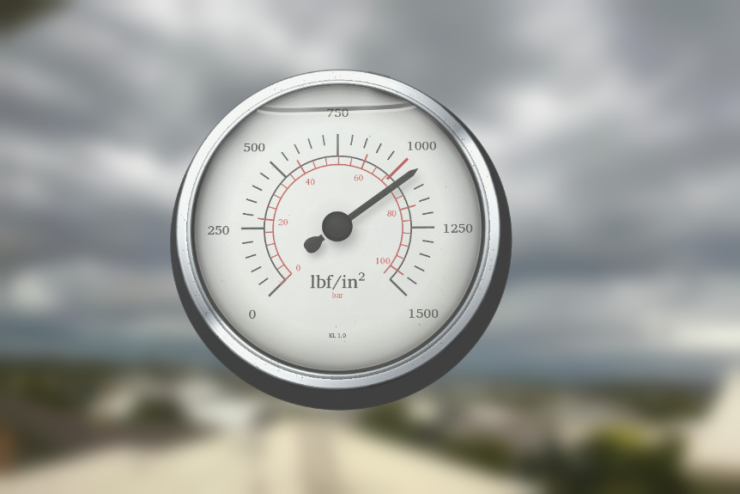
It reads value=1050 unit=psi
